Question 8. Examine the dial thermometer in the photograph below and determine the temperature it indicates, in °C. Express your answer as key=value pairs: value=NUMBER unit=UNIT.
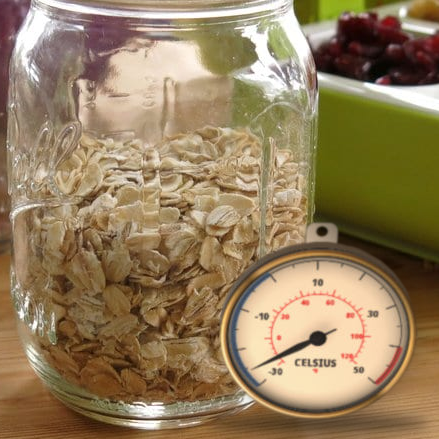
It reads value=-25 unit=°C
